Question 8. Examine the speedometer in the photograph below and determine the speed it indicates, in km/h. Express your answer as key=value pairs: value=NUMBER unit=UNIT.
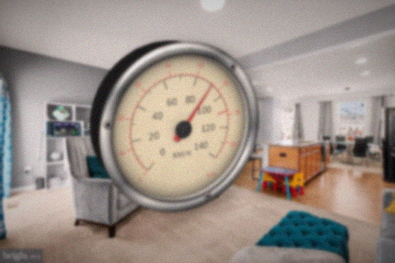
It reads value=90 unit=km/h
